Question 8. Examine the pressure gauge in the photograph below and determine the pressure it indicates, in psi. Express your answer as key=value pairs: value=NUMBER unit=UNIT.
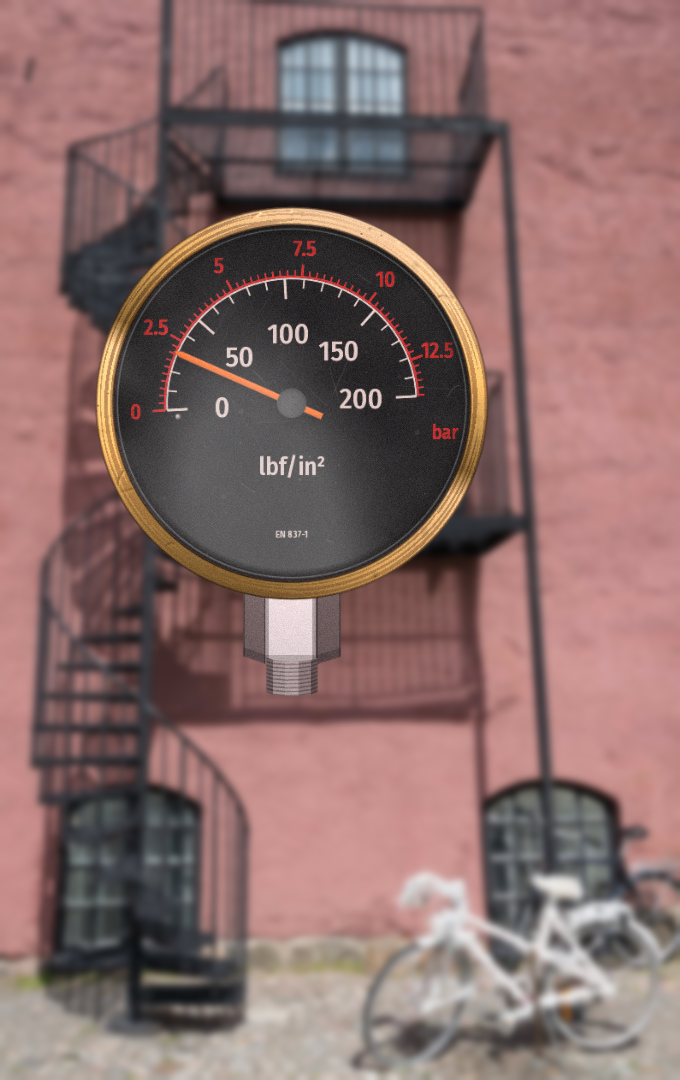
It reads value=30 unit=psi
